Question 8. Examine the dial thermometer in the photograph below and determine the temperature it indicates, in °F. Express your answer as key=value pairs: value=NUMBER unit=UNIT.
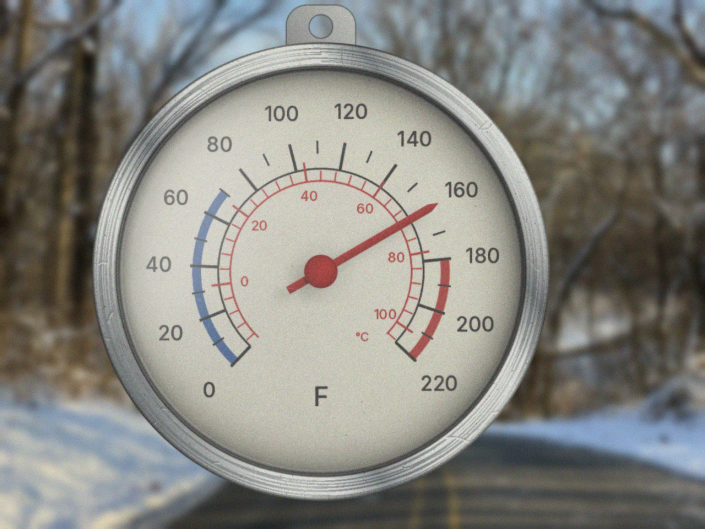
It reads value=160 unit=°F
